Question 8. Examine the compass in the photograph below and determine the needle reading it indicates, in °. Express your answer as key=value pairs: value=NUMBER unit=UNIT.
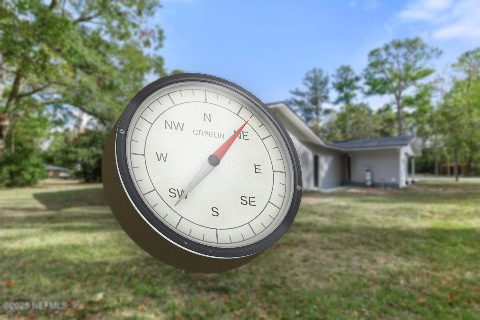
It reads value=40 unit=°
